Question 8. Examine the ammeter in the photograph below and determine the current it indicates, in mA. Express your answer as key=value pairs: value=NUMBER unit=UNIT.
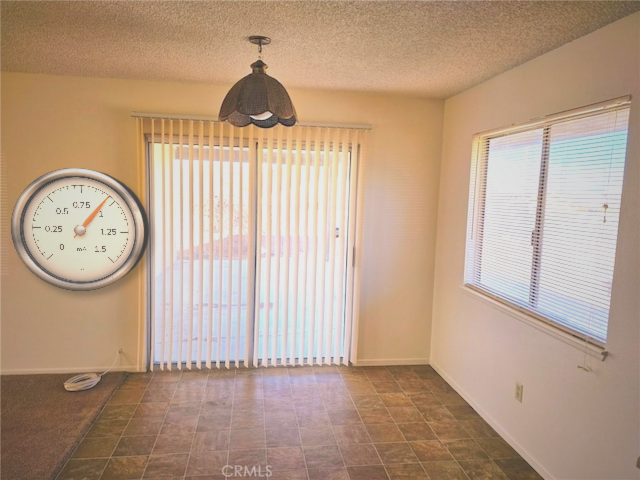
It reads value=0.95 unit=mA
